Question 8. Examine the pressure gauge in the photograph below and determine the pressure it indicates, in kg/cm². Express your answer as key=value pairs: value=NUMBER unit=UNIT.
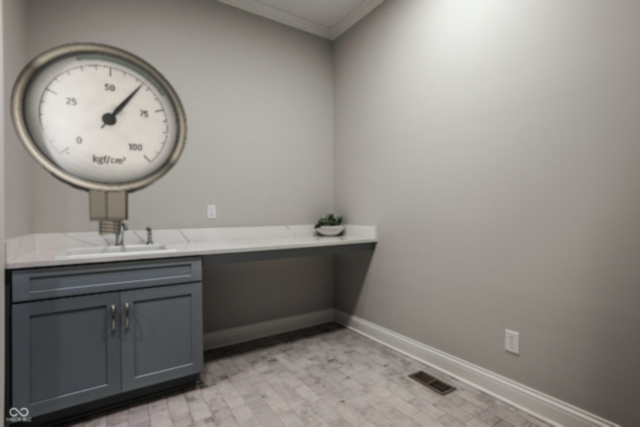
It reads value=62.5 unit=kg/cm²
